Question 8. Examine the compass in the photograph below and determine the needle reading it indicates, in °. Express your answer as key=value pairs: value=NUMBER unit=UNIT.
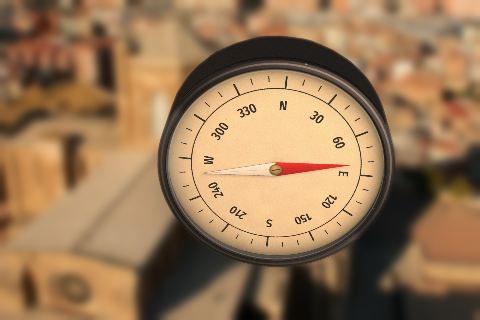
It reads value=80 unit=°
